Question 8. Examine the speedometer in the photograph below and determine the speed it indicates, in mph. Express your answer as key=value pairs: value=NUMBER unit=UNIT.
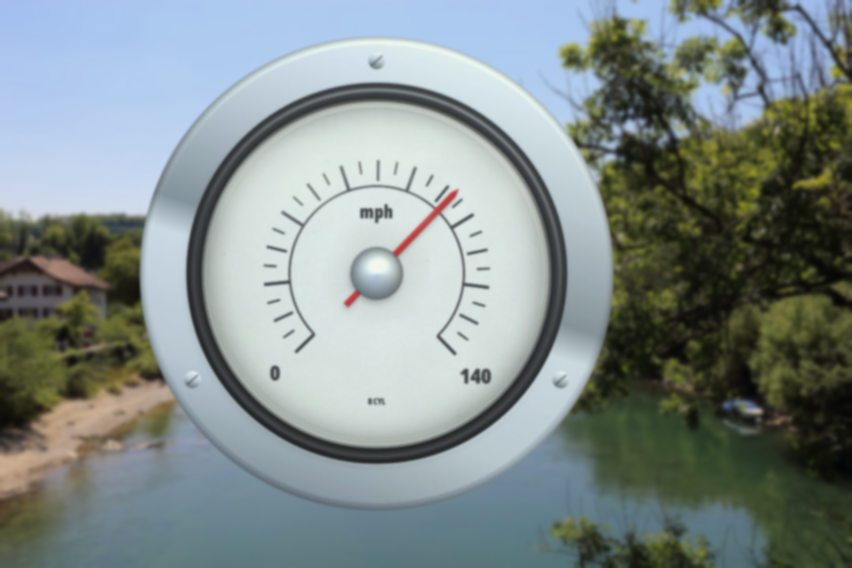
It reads value=92.5 unit=mph
